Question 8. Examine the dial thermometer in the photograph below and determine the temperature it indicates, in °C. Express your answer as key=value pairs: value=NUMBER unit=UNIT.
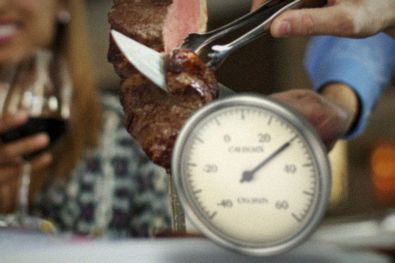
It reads value=30 unit=°C
